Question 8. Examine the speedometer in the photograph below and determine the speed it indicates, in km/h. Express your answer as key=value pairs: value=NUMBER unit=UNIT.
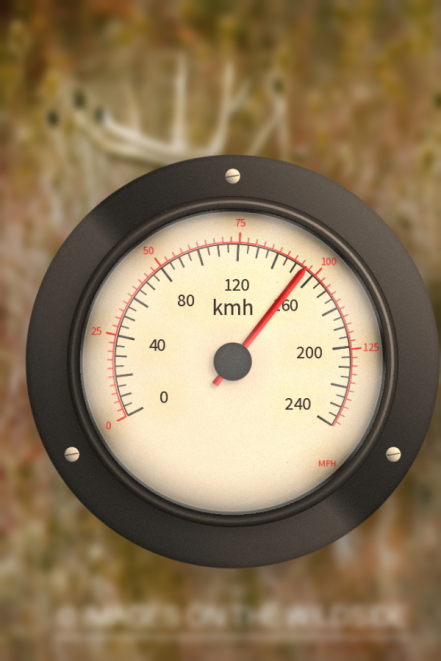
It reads value=155 unit=km/h
